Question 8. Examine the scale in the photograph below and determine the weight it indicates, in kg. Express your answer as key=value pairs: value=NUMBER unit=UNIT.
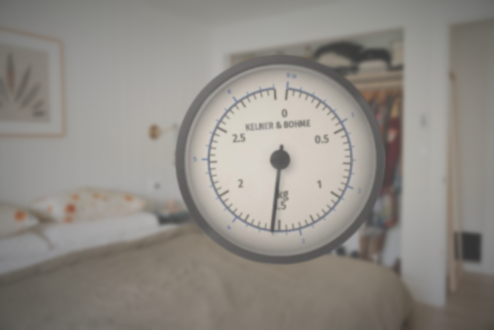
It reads value=1.55 unit=kg
